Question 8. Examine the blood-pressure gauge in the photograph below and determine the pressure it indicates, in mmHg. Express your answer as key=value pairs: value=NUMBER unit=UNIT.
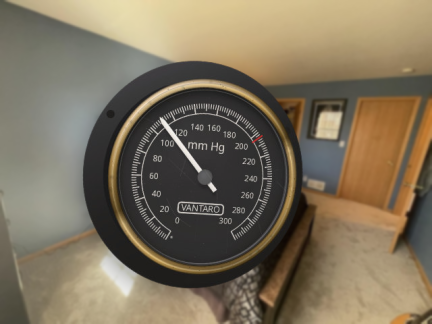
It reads value=110 unit=mmHg
